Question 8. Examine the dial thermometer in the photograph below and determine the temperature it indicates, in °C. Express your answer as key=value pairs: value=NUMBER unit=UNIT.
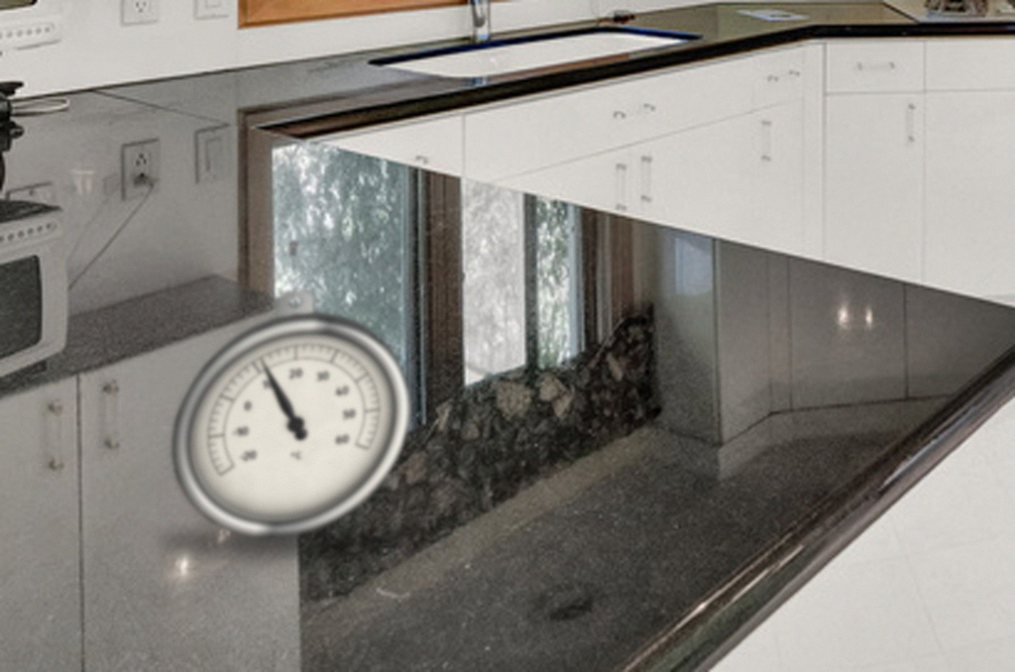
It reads value=12 unit=°C
